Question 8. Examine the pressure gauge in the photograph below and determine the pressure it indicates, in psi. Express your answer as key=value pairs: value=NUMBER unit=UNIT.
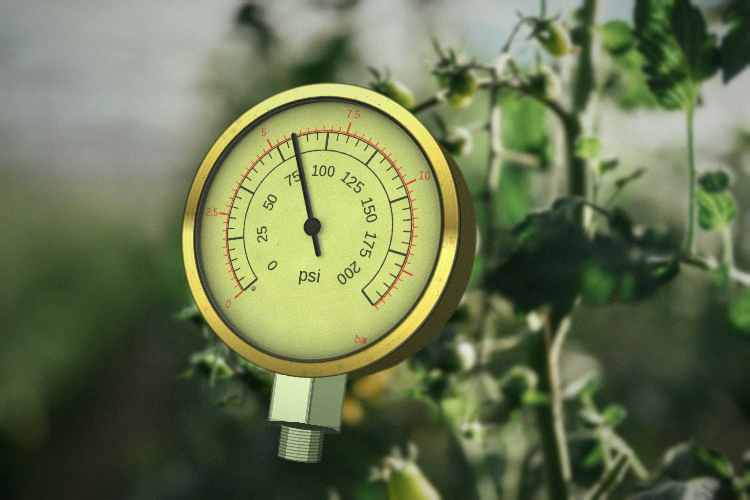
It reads value=85 unit=psi
